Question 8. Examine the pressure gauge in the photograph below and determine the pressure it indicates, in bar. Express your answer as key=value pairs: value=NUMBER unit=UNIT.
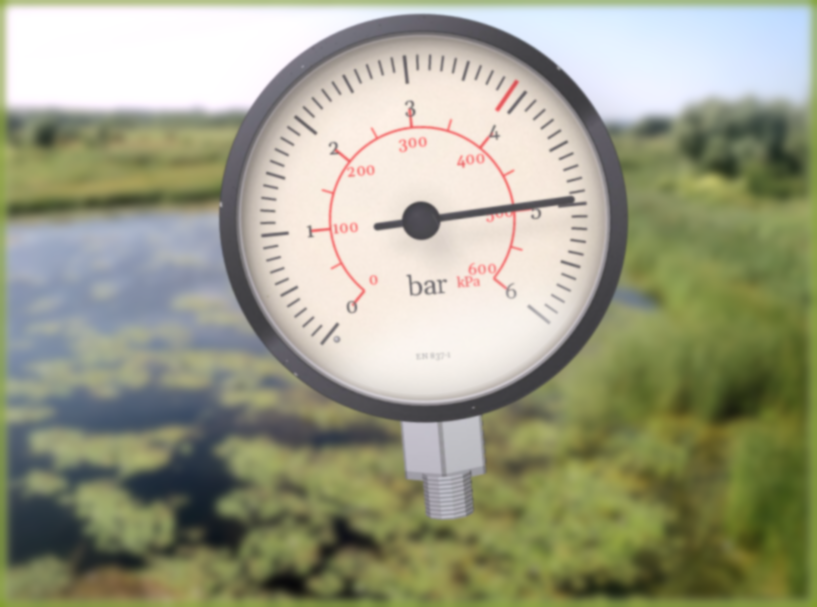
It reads value=4.95 unit=bar
